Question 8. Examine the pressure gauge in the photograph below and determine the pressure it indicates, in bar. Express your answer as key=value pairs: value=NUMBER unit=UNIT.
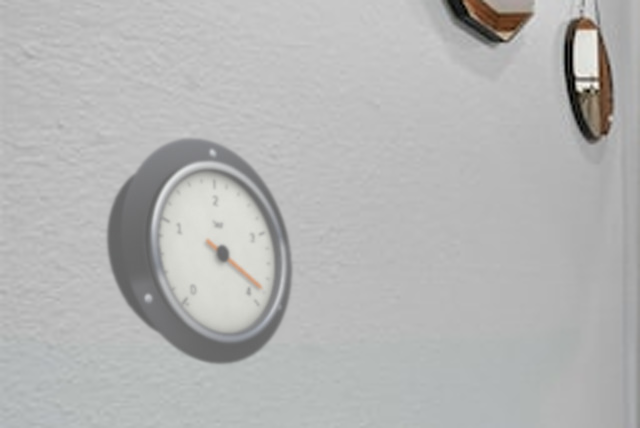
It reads value=3.8 unit=bar
